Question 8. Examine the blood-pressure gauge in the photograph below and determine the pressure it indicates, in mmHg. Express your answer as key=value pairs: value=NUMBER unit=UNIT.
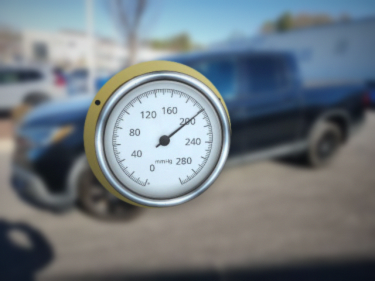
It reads value=200 unit=mmHg
